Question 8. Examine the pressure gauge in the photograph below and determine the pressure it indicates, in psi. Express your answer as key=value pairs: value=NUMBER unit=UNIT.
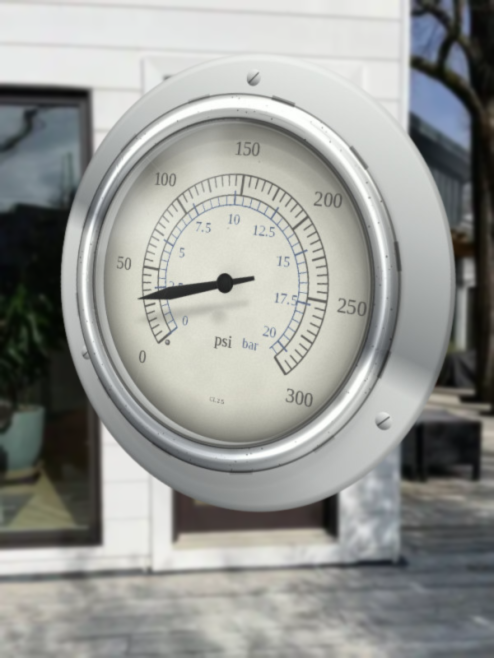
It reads value=30 unit=psi
